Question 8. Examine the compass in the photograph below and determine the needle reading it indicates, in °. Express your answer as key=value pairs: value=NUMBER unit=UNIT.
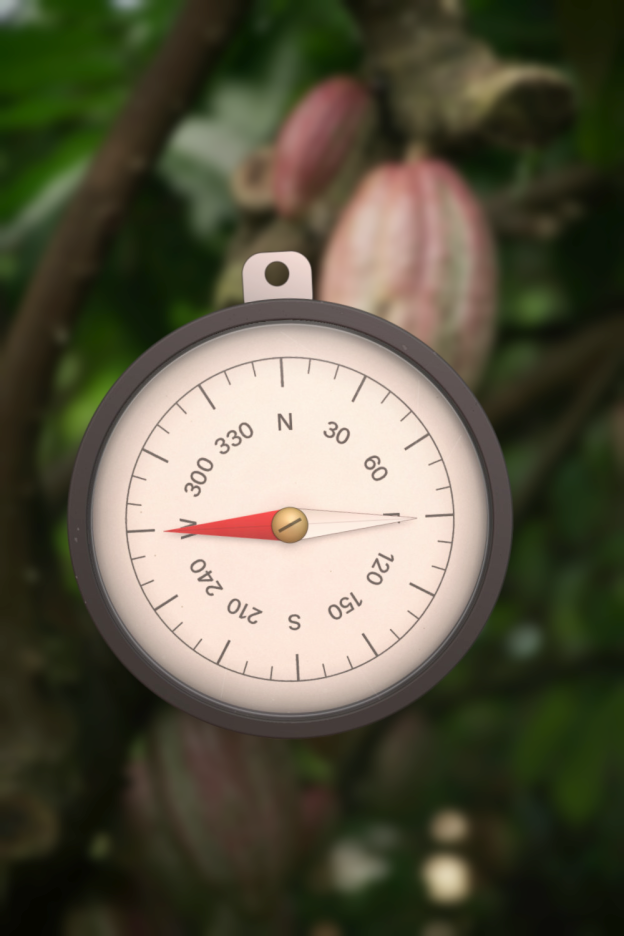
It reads value=270 unit=°
